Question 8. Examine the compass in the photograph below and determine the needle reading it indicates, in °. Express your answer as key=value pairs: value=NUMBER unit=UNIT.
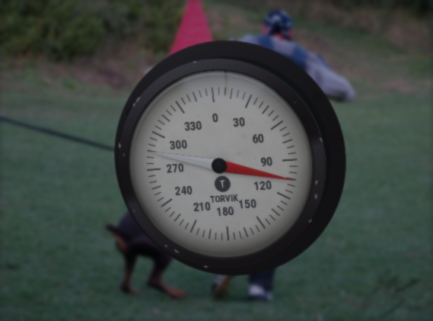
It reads value=105 unit=°
